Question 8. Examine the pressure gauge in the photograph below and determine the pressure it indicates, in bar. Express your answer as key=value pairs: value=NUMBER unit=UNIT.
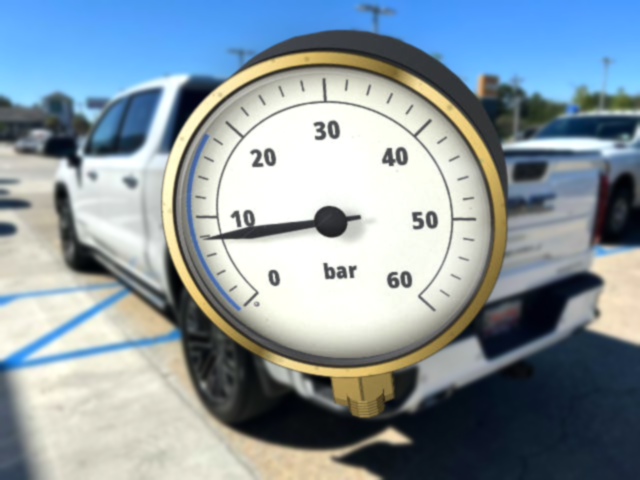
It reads value=8 unit=bar
